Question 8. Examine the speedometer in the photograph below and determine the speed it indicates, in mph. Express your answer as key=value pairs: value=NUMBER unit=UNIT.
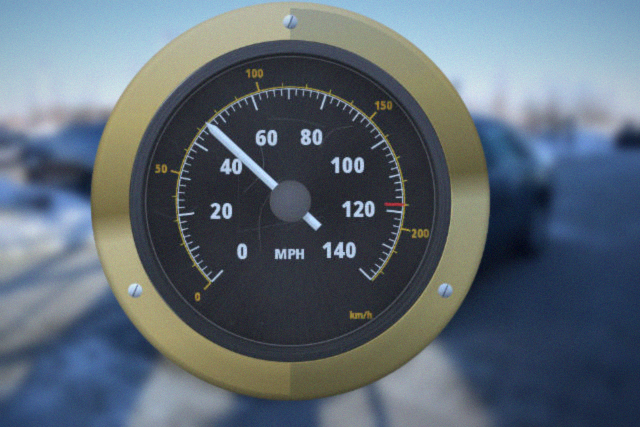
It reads value=46 unit=mph
